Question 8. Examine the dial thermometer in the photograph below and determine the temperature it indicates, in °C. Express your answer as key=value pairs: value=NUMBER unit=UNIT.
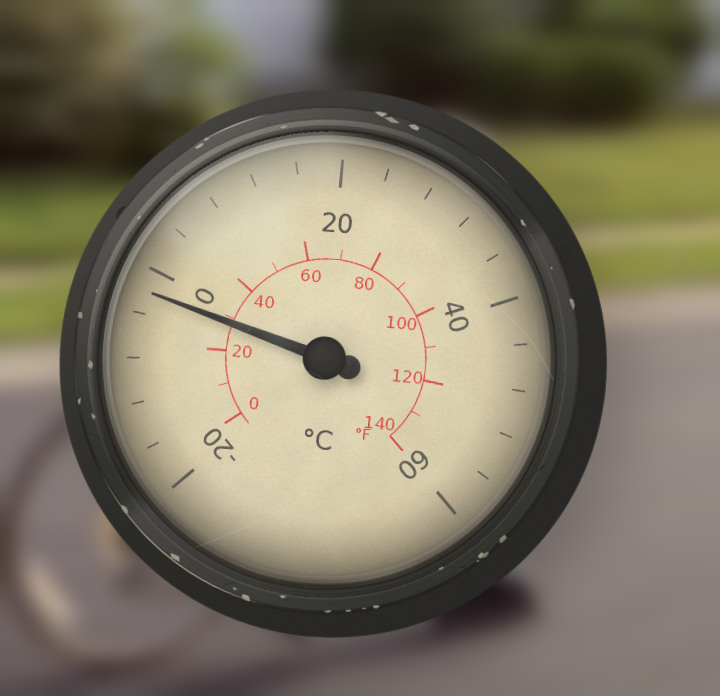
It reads value=-2 unit=°C
